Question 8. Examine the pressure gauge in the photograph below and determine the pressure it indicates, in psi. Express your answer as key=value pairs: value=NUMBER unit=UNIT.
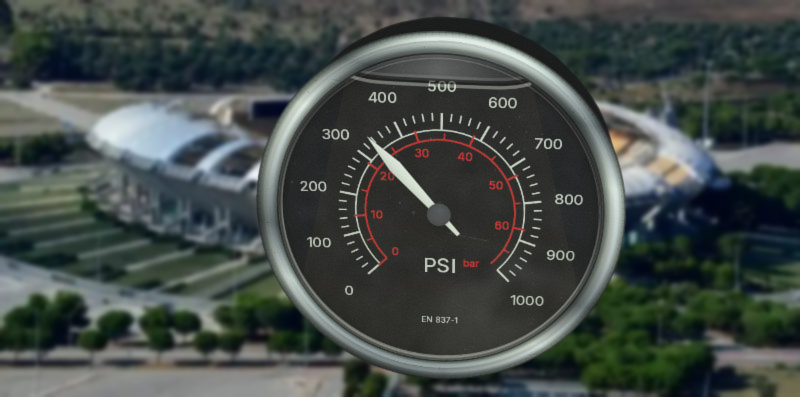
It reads value=340 unit=psi
